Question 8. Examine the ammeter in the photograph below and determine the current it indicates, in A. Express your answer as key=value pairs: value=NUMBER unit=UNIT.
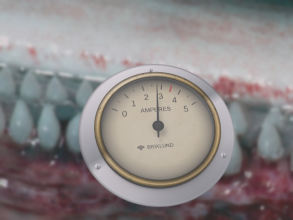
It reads value=2.75 unit=A
